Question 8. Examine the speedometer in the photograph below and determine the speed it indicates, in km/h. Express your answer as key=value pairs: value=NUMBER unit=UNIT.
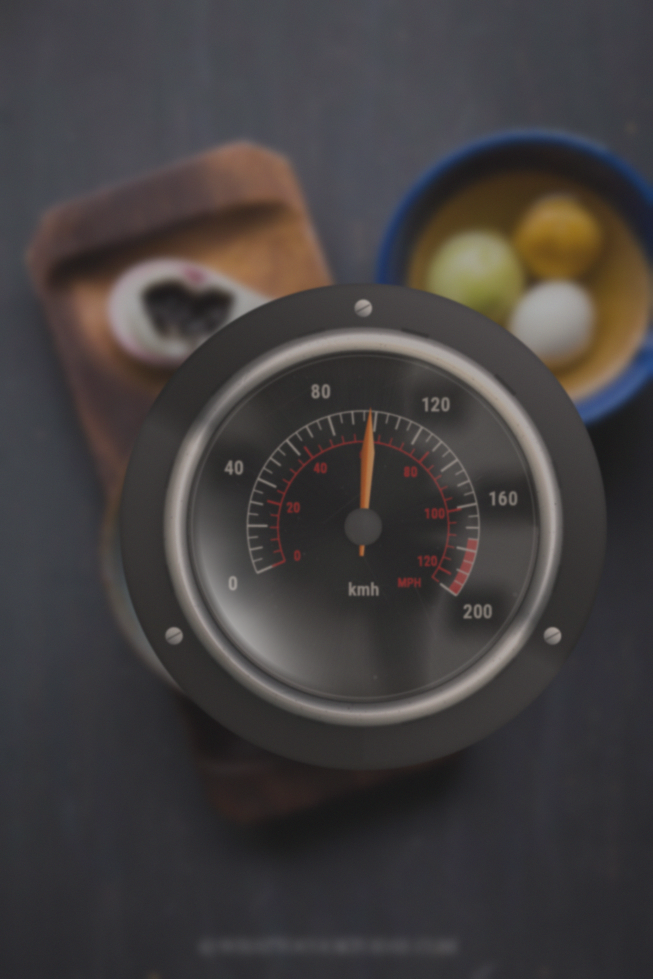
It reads value=97.5 unit=km/h
